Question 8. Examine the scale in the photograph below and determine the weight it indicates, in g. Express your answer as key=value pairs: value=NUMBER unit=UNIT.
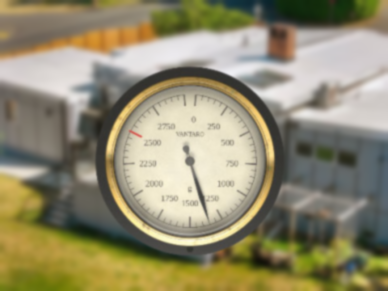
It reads value=1350 unit=g
